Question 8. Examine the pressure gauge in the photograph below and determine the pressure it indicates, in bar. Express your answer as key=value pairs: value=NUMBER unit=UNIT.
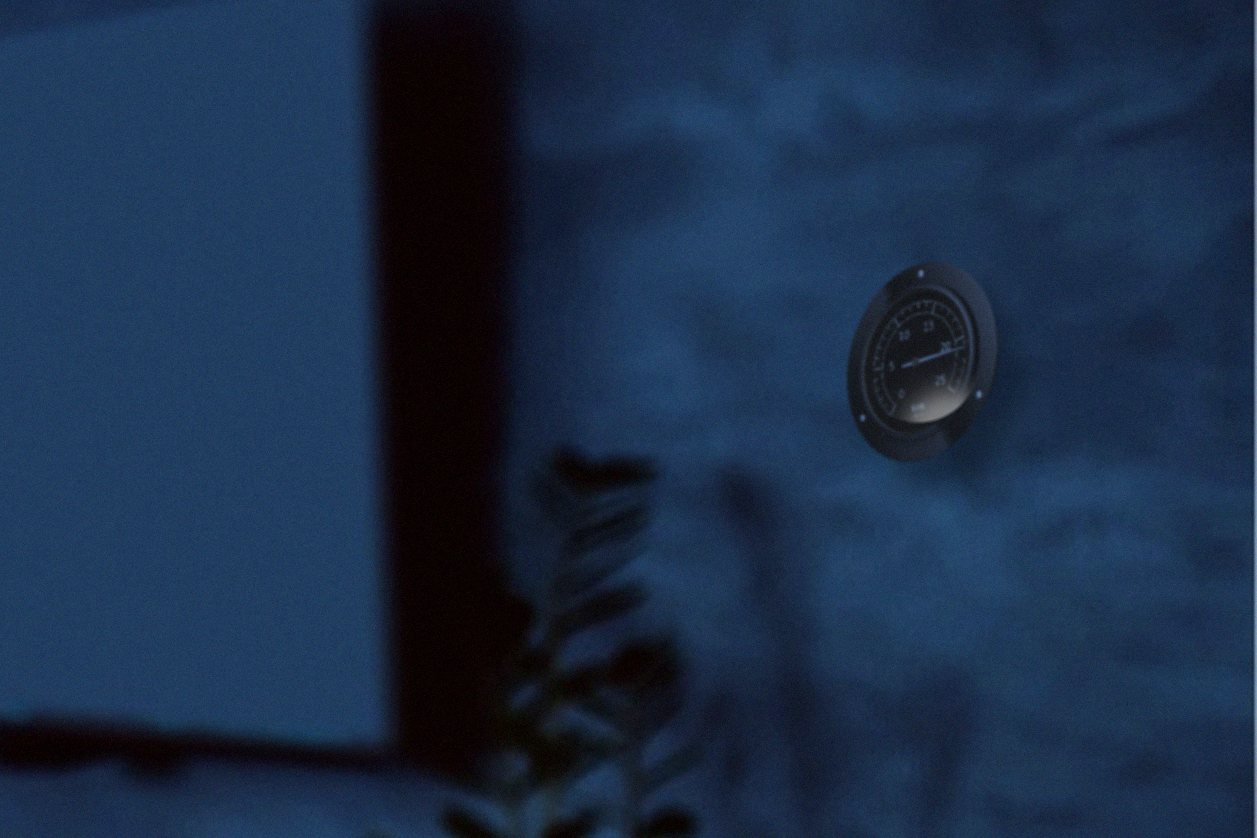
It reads value=21 unit=bar
